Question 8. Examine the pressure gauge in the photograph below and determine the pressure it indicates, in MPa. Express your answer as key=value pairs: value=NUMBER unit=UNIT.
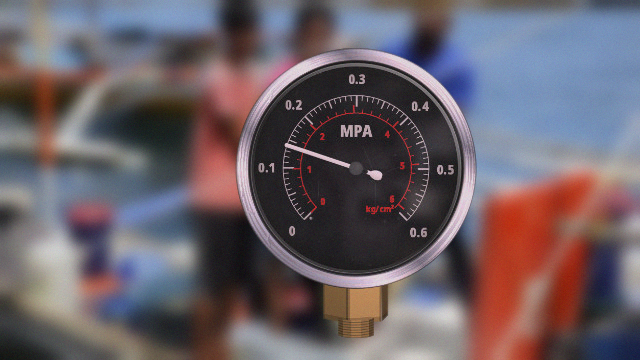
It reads value=0.14 unit=MPa
